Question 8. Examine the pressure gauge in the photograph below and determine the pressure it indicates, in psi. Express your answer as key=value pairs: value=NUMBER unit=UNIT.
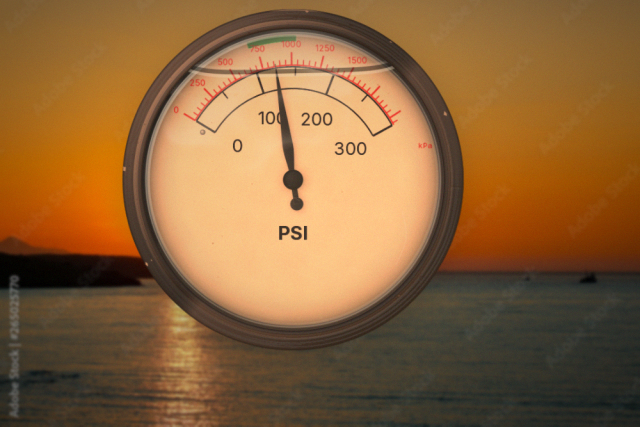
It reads value=125 unit=psi
